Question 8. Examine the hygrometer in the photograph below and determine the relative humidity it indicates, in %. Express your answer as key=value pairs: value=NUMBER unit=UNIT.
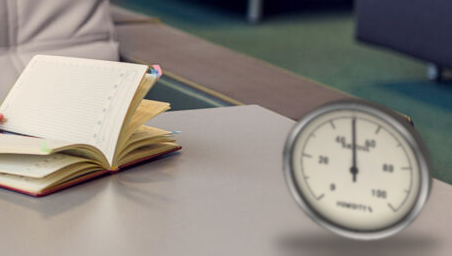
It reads value=50 unit=%
